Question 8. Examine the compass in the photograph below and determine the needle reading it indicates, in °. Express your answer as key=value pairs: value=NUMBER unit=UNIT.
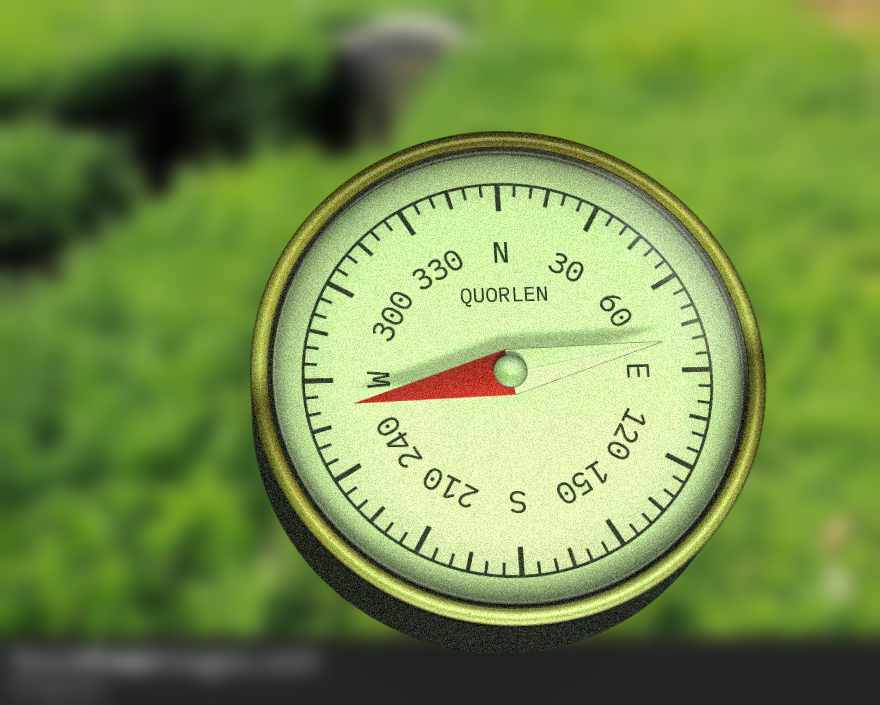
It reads value=260 unit=°
